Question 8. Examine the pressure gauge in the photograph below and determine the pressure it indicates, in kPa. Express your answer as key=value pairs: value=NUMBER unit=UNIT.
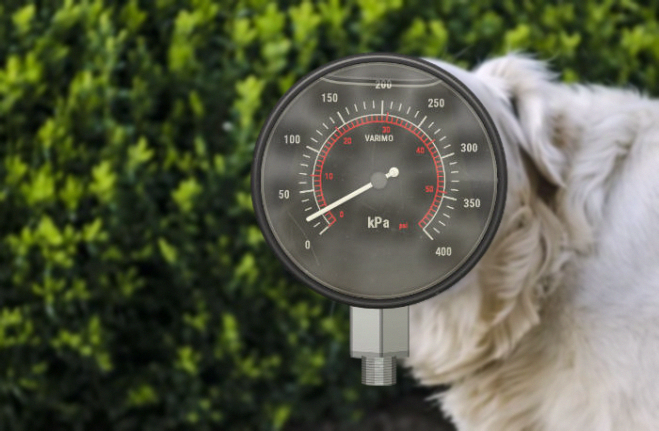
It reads value=20 unit=kPa
